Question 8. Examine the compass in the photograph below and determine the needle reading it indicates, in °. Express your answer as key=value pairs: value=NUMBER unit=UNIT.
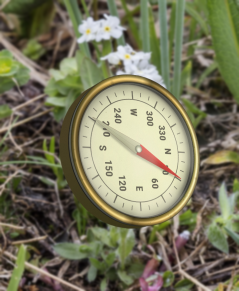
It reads value=30 unit=°
